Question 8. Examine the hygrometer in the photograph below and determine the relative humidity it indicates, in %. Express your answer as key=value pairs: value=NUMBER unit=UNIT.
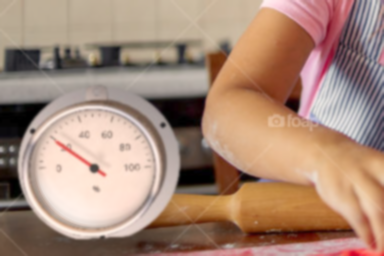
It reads value=20 unit=%
